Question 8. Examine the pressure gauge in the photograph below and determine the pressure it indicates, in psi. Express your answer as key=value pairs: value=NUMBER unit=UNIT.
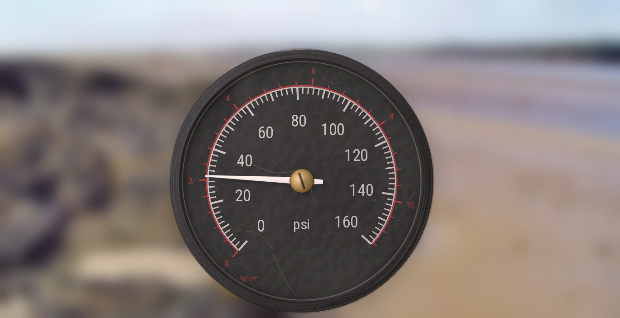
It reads value=30 unit=psi
